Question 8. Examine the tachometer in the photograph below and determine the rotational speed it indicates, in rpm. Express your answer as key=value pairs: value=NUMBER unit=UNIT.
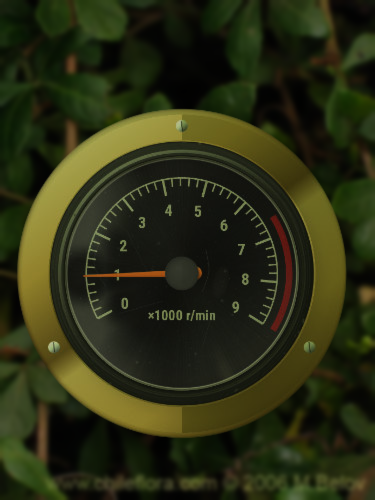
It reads value=1000 unit=rpm
